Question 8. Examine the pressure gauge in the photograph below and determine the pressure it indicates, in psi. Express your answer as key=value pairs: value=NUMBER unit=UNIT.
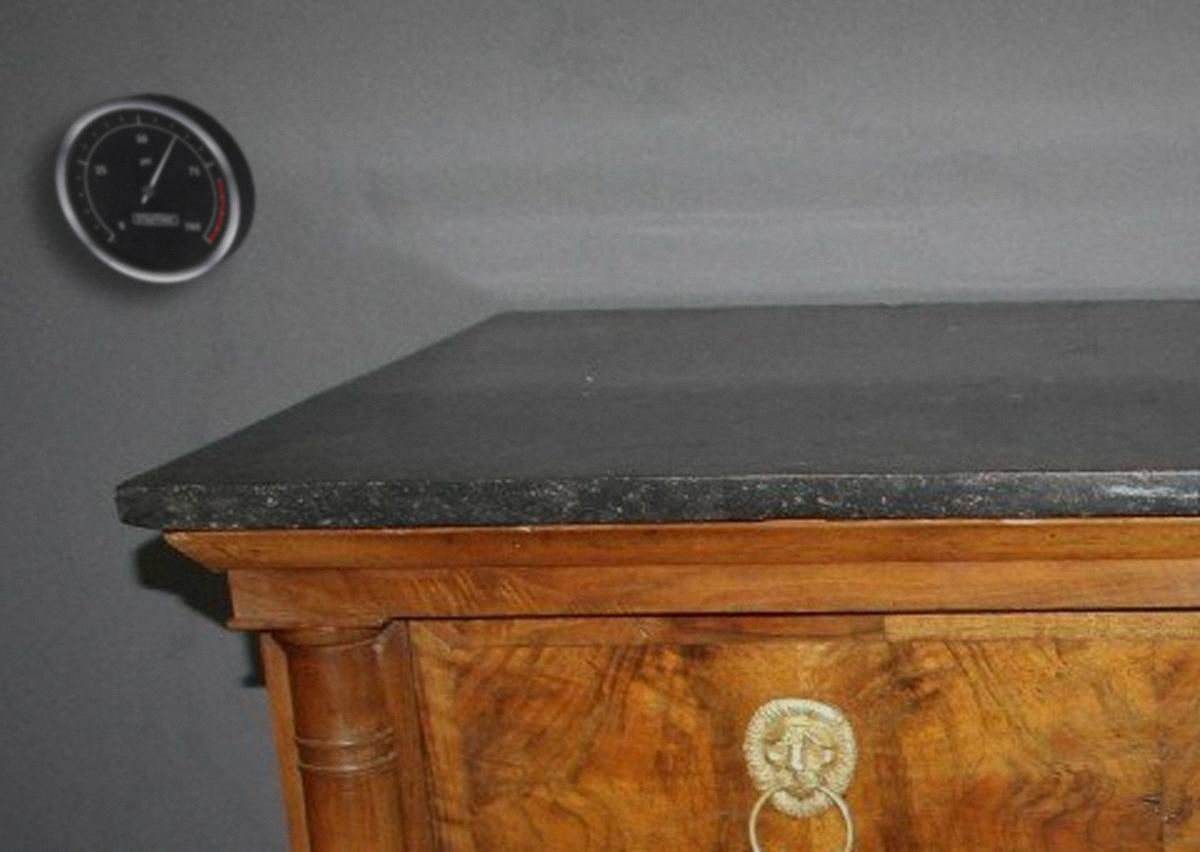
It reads value=62.5 unit=psi
